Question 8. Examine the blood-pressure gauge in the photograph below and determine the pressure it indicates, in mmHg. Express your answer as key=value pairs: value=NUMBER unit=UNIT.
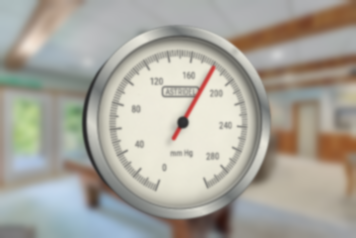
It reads value=180 unit=mmHg
